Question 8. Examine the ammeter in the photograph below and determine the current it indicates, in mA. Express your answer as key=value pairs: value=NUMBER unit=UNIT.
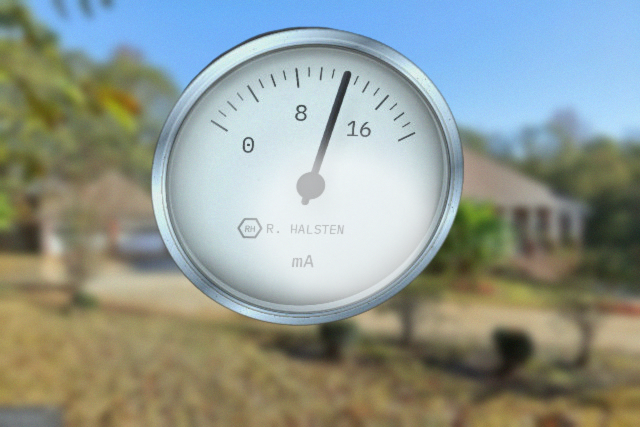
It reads value=12 unit=mA
